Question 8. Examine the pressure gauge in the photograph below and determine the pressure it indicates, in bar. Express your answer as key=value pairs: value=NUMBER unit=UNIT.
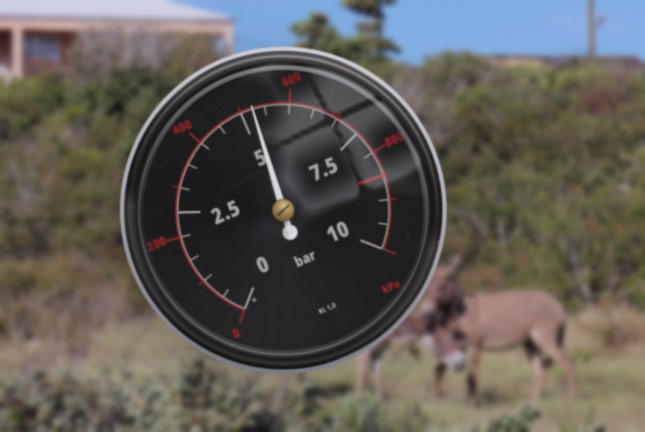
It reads value=5.25 unit=bar
